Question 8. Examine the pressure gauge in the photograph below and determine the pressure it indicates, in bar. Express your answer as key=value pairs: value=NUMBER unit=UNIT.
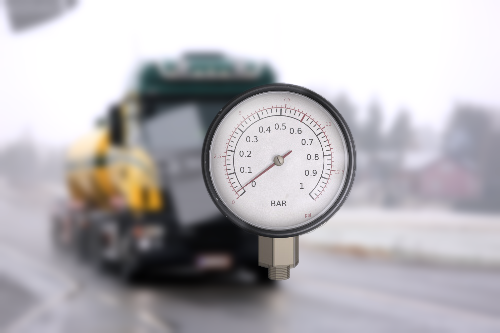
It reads value=0.02 unit=bar
